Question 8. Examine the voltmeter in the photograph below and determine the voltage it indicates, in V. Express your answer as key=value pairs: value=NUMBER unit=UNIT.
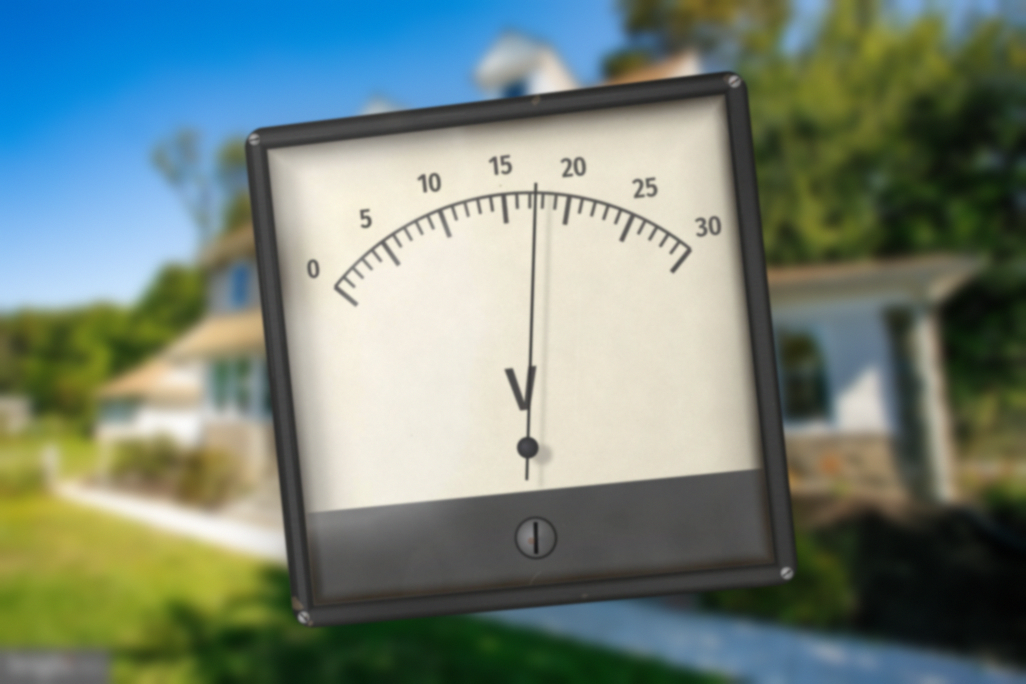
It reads value=17.5 unit=V
